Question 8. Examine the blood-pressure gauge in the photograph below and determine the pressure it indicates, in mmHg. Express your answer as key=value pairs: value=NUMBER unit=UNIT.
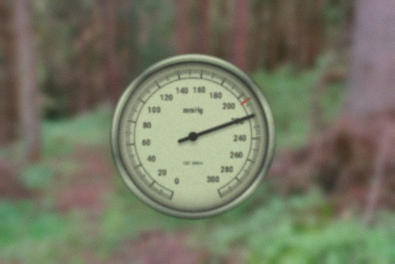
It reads value=220 unit=mmHg
